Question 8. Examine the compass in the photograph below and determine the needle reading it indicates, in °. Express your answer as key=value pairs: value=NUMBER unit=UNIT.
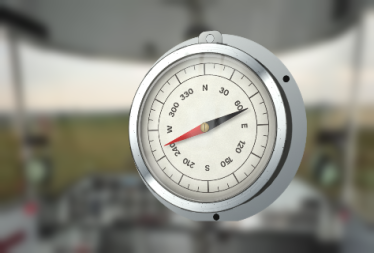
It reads value=250 unit=°
